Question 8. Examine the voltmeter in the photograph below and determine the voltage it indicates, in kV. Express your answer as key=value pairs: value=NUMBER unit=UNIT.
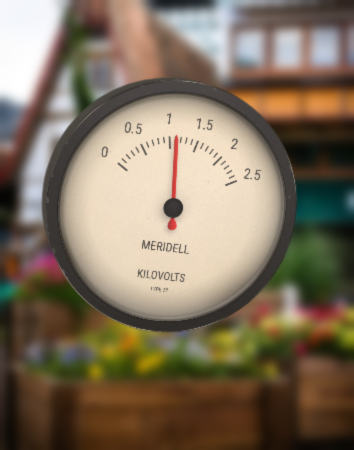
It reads value=1.1 unit=kV
